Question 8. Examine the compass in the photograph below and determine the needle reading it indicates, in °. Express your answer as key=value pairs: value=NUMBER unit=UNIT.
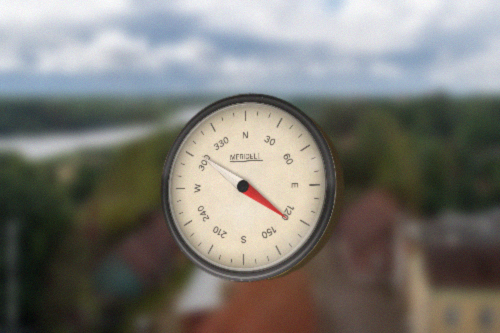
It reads value=125 unit=°
